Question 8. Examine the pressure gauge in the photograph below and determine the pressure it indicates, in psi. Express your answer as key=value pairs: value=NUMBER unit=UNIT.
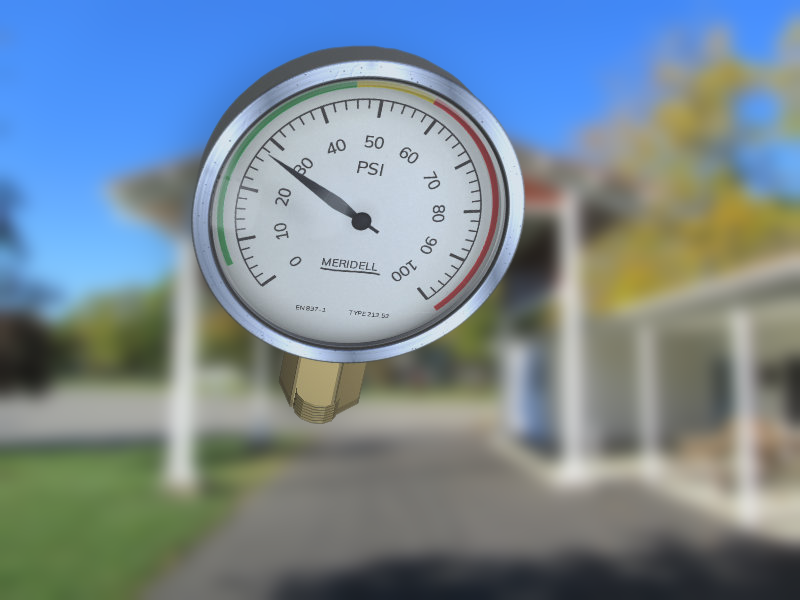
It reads value=28 unit=psi
